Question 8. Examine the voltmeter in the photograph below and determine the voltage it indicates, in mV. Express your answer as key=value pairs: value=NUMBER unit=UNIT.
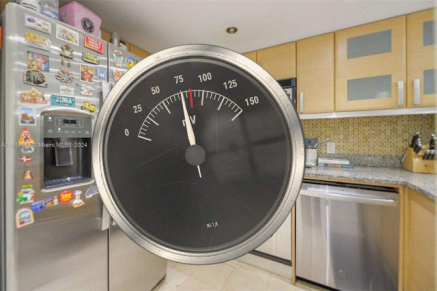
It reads value=75 unit=mV
